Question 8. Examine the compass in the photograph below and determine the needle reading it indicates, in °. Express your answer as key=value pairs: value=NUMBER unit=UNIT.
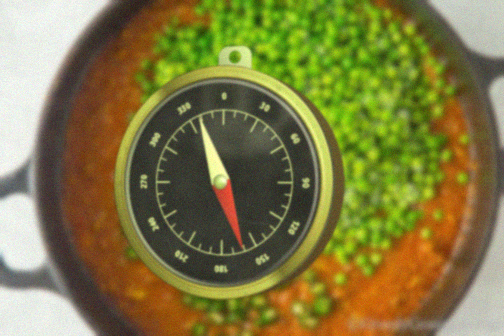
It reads value=160 unit=°
